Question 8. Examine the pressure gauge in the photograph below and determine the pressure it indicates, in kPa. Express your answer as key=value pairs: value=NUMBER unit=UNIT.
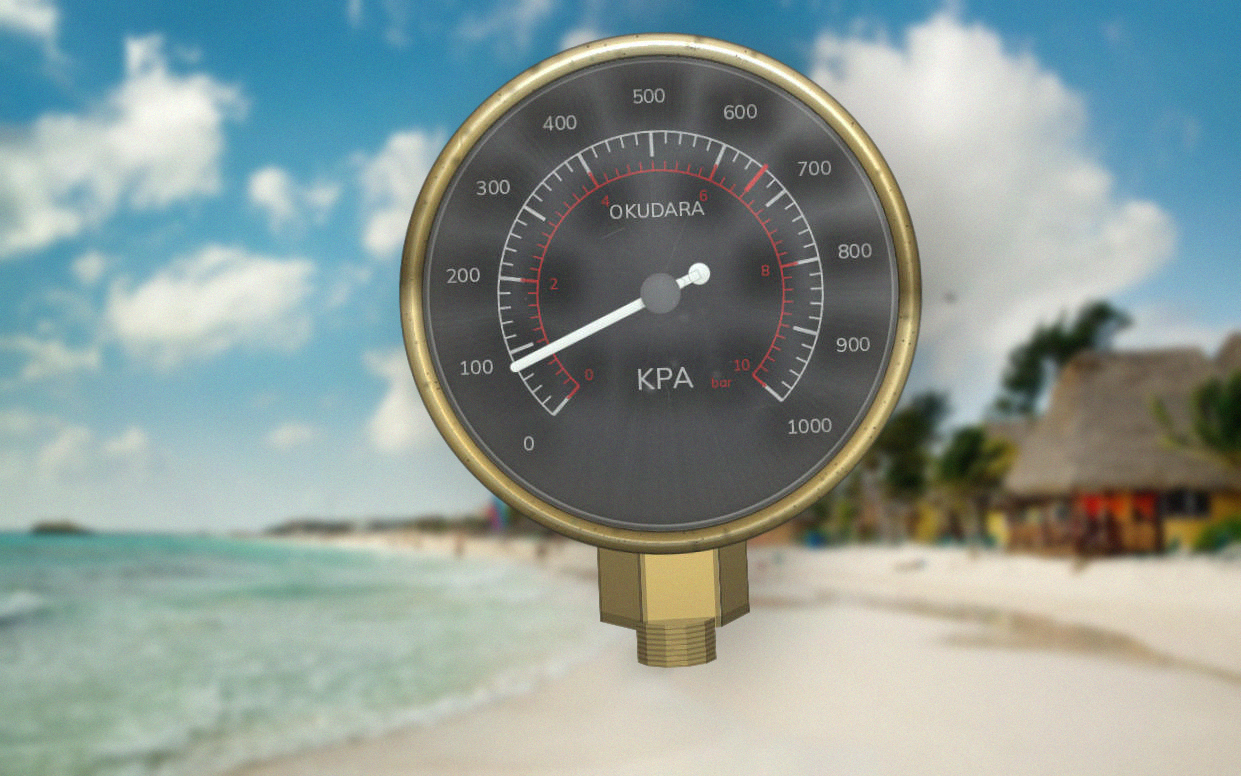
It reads value=80 unit=kPa
